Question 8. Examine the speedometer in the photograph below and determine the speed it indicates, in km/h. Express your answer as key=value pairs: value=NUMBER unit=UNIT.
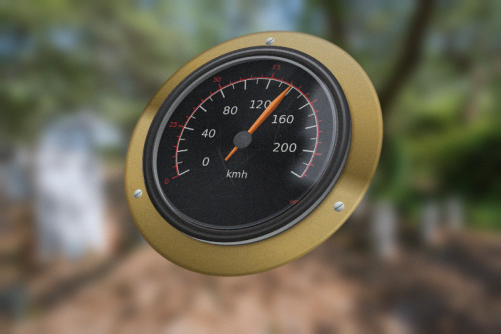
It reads value=140 unit=km/h
